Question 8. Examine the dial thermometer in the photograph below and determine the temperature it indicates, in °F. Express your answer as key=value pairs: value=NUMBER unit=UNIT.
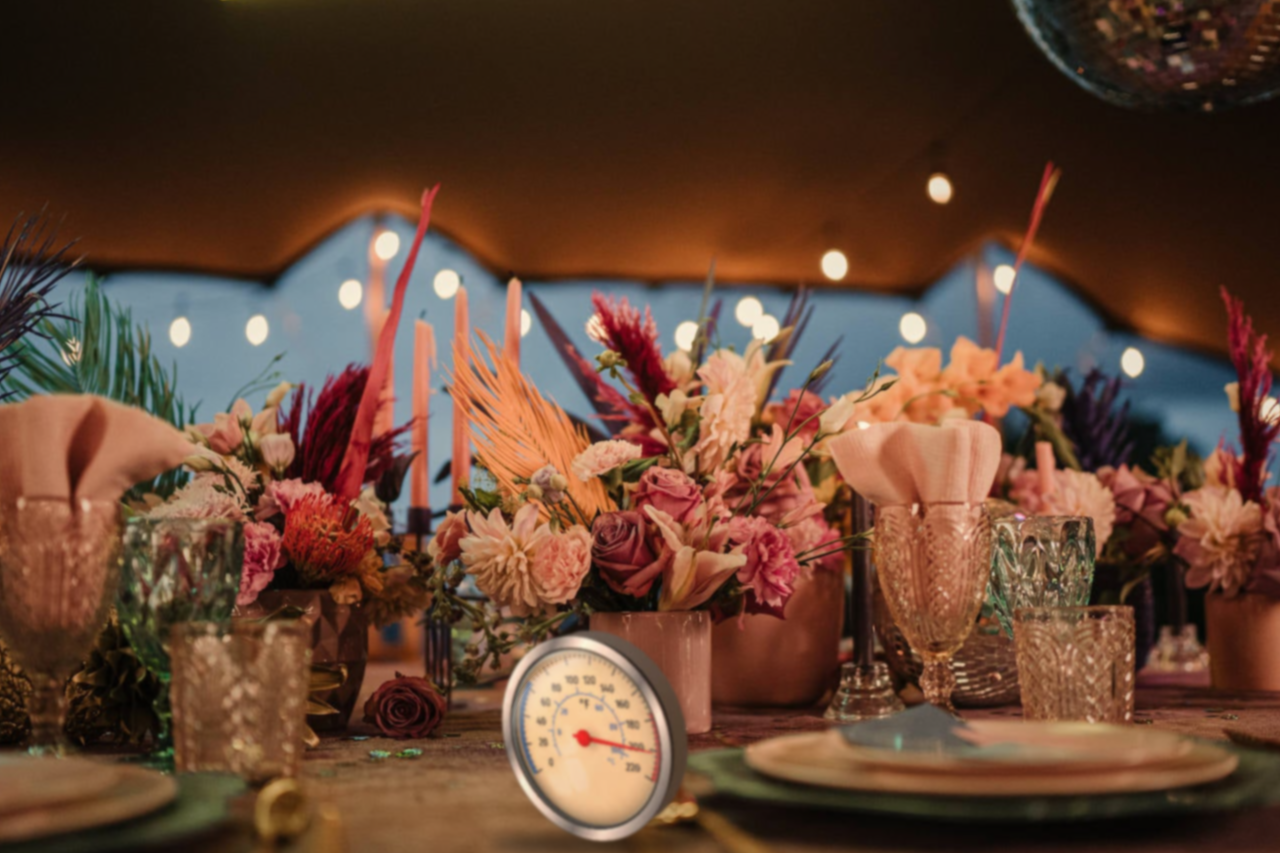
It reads value=200 unit=°F
